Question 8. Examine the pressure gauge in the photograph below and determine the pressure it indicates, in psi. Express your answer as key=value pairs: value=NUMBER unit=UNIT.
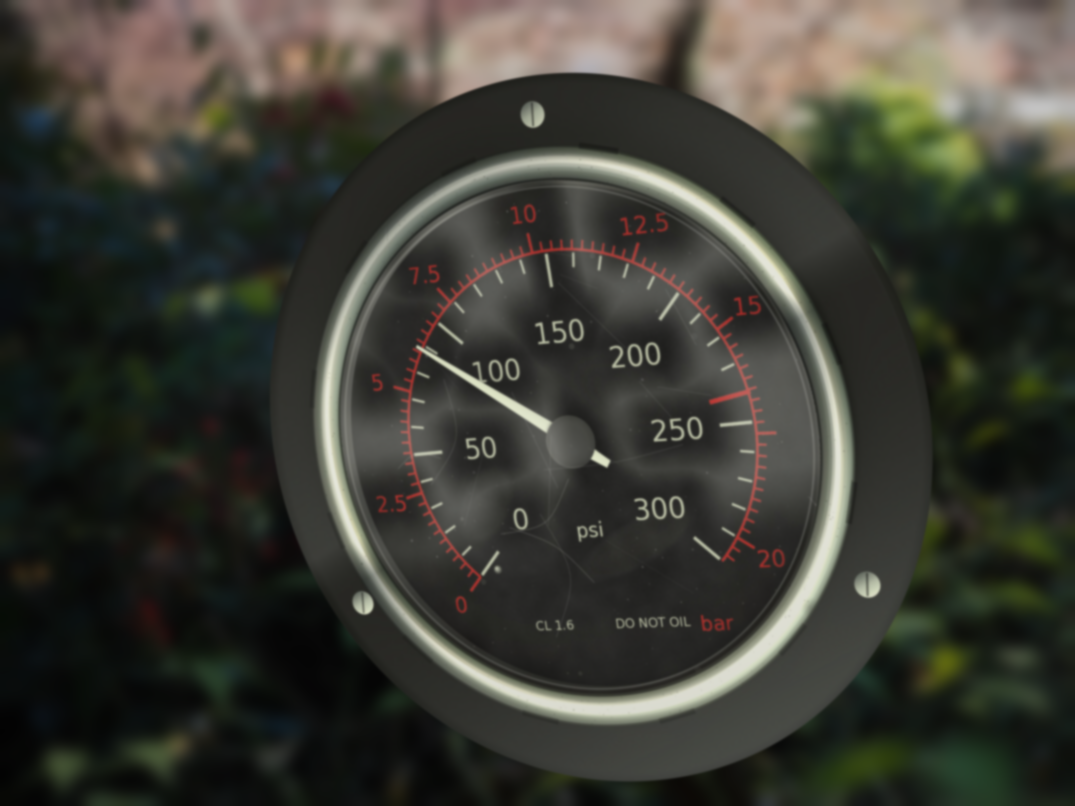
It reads value=90 unit=psi
